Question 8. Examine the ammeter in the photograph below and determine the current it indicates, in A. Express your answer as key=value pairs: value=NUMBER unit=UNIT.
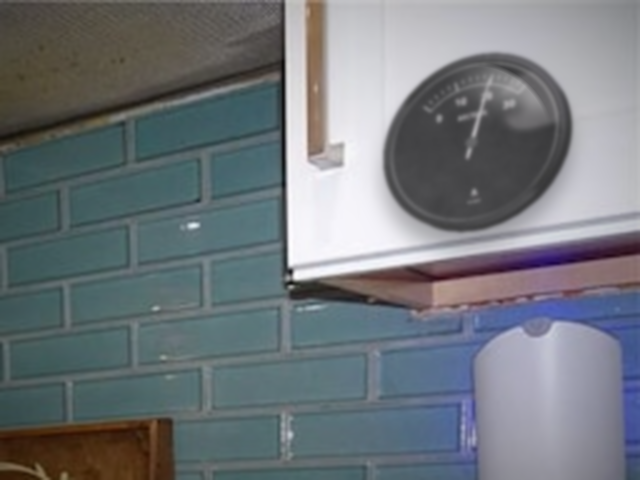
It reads value=20 unit=A
